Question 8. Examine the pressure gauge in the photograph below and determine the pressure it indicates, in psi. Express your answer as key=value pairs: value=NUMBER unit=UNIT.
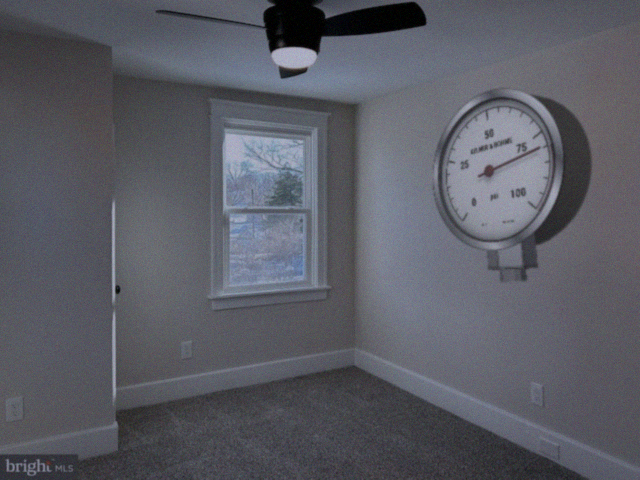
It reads value=80 unit=psi
